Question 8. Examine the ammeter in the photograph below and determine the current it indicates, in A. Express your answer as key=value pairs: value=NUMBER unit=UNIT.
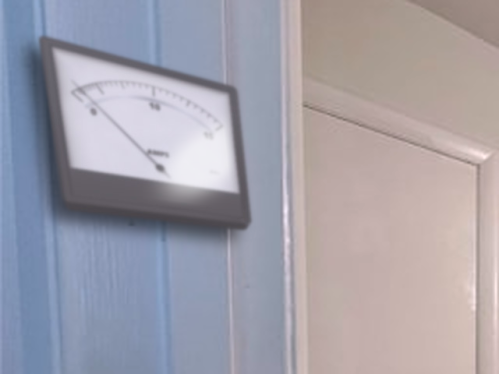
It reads value=2.5 unit=A
